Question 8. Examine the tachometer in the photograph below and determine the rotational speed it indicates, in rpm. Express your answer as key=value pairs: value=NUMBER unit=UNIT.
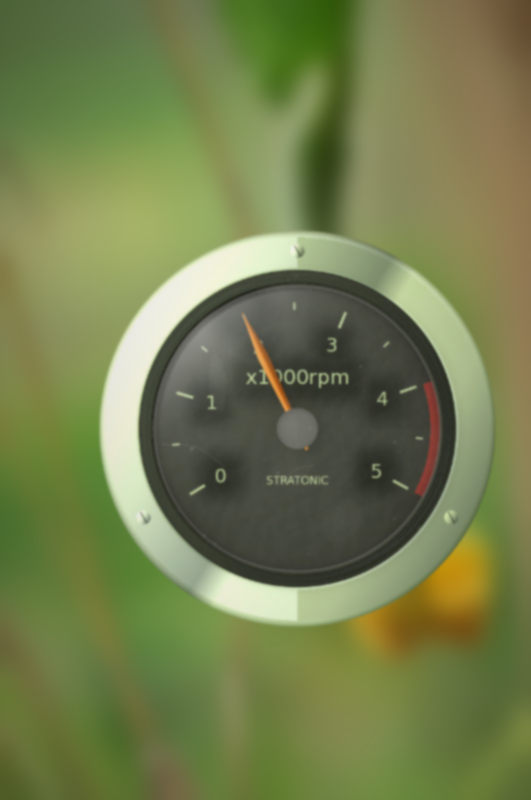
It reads value=2000 unit=rpm
